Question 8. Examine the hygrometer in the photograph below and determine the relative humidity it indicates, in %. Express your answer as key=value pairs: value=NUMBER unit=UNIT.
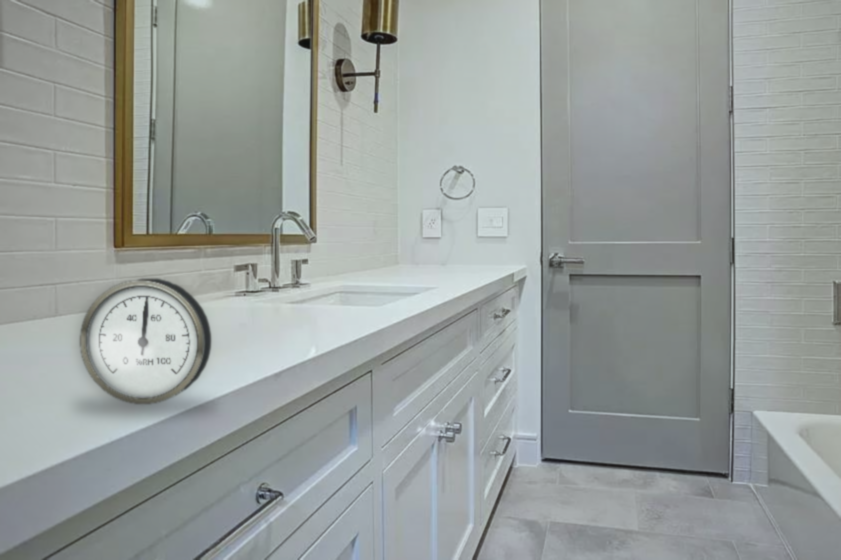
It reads value=52 unit=%
